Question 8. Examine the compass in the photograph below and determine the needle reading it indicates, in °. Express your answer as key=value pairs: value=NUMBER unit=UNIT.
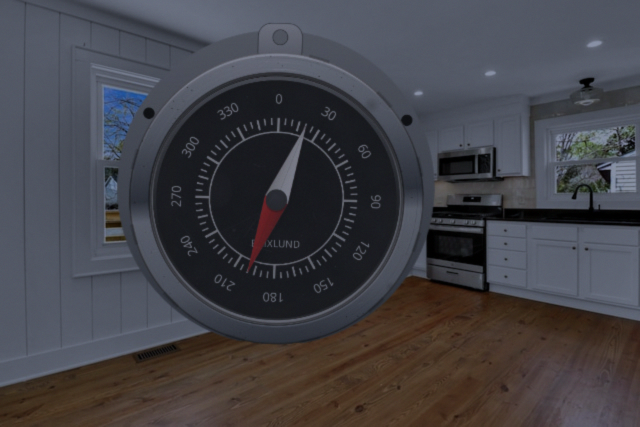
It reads value=200 unit=°
